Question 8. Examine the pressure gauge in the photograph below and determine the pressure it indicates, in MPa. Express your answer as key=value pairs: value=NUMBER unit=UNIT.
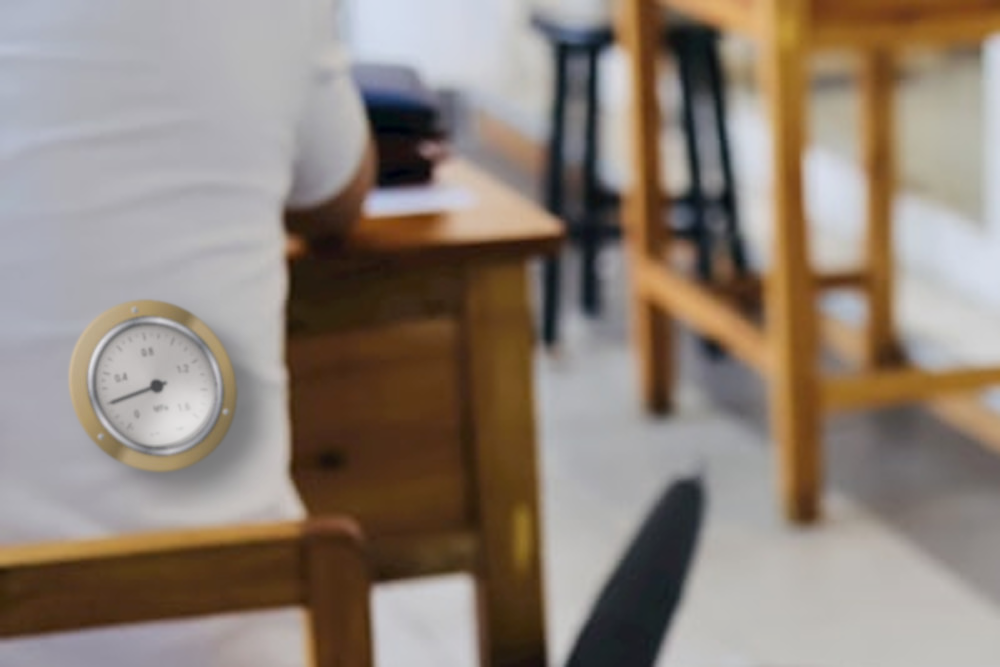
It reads value=0.2 unit=MPa
